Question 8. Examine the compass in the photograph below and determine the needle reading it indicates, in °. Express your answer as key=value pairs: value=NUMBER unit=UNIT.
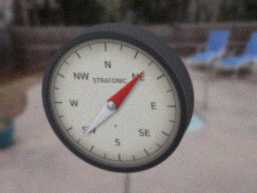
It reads value=45 unit=°
